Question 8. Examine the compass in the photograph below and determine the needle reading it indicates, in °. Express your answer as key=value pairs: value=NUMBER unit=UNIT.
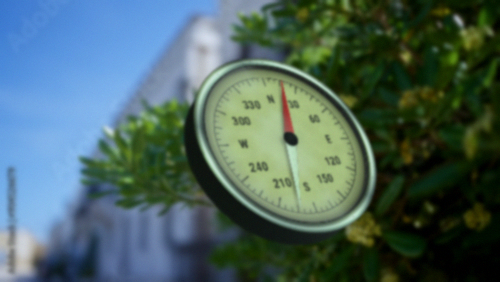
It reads value=15 unit=°
